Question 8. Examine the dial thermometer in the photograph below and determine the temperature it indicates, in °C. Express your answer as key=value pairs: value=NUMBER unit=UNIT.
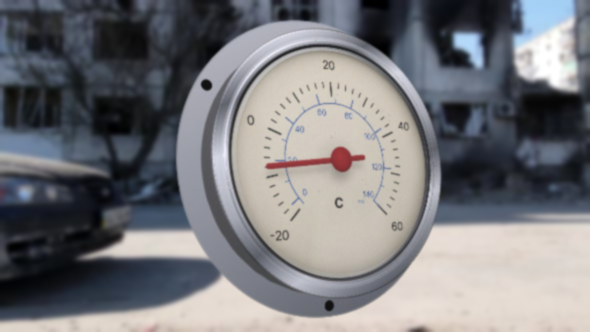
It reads value=-8 unit=°C
